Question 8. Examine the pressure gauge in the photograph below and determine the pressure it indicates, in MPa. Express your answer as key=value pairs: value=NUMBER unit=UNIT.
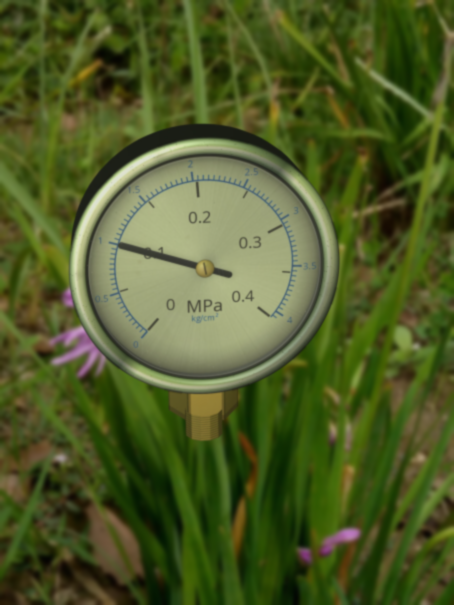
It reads value=0.1 unit=MPa
